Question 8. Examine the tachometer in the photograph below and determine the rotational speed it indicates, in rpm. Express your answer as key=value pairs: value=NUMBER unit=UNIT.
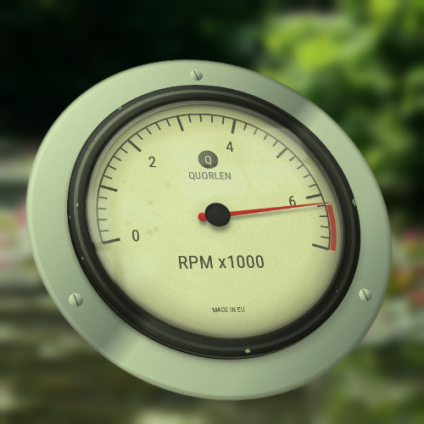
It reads value=6200 unit=rpm
